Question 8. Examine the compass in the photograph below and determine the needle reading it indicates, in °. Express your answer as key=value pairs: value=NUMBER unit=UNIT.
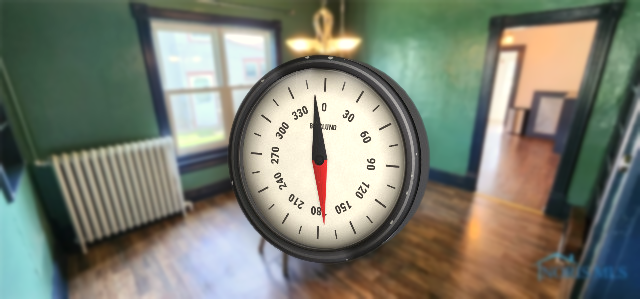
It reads value=172.5 unit=°
